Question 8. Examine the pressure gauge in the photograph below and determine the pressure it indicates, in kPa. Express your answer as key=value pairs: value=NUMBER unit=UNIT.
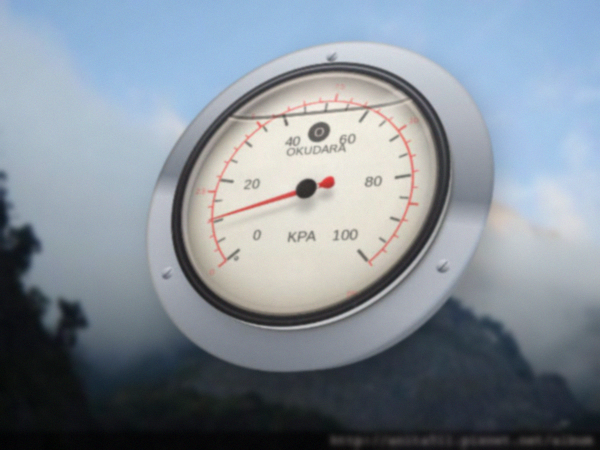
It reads value=10 unit=kPa
